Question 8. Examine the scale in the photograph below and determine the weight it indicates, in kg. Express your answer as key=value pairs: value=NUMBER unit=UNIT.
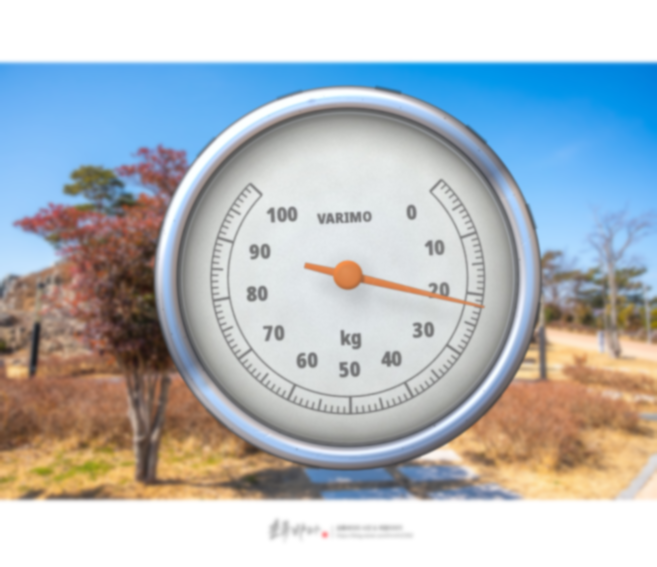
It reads value=22 unit=kg
